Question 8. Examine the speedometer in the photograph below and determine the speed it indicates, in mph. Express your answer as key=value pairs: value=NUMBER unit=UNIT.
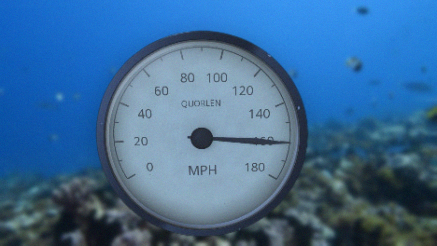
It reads value=160 unit=mph
